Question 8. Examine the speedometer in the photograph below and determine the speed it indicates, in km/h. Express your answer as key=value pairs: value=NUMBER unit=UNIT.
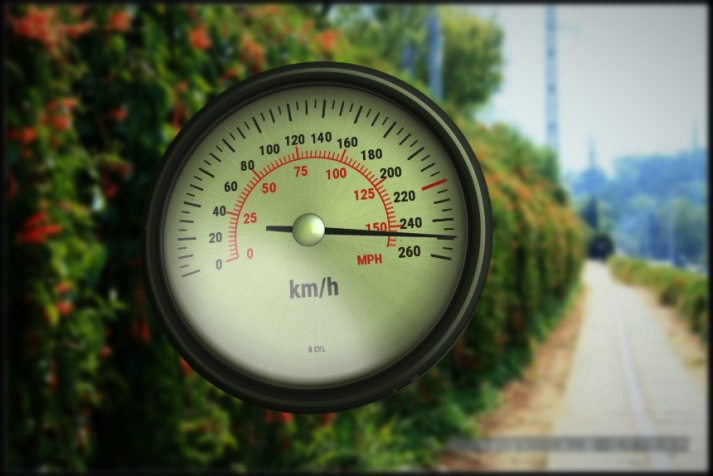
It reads value=250 unit=km/h
